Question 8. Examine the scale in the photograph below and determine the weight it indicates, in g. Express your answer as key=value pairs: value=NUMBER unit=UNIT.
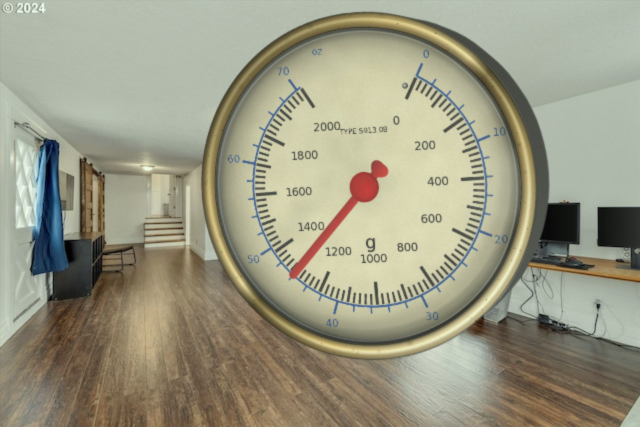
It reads value=1300 unit=g
